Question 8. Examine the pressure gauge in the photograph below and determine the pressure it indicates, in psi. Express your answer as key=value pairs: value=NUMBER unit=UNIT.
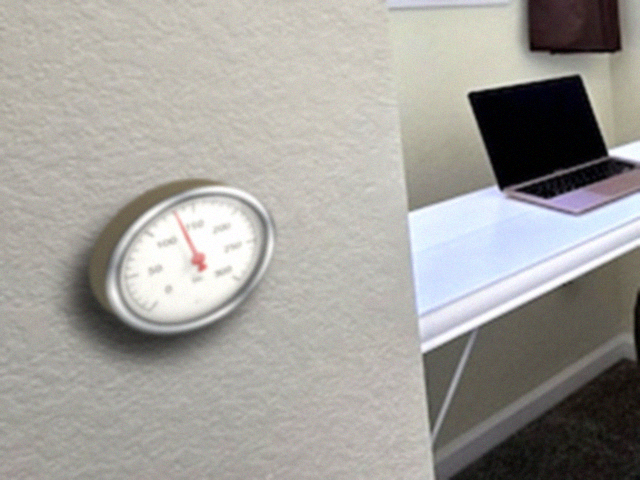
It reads value=130 unit=psi
